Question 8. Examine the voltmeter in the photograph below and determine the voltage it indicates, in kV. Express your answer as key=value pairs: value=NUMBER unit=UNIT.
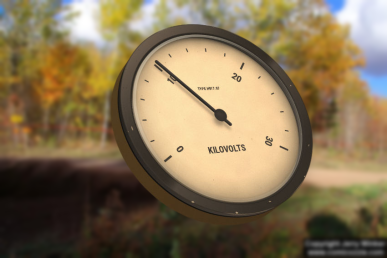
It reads value=10 unit=kV
